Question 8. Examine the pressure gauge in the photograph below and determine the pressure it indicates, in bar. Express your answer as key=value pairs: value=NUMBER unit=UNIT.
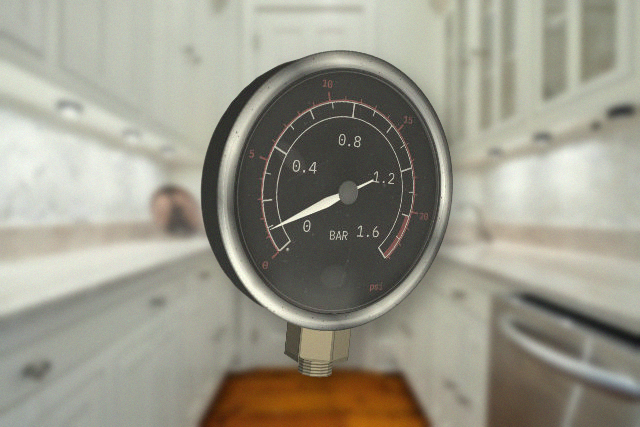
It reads value=0.1 unit=bar
